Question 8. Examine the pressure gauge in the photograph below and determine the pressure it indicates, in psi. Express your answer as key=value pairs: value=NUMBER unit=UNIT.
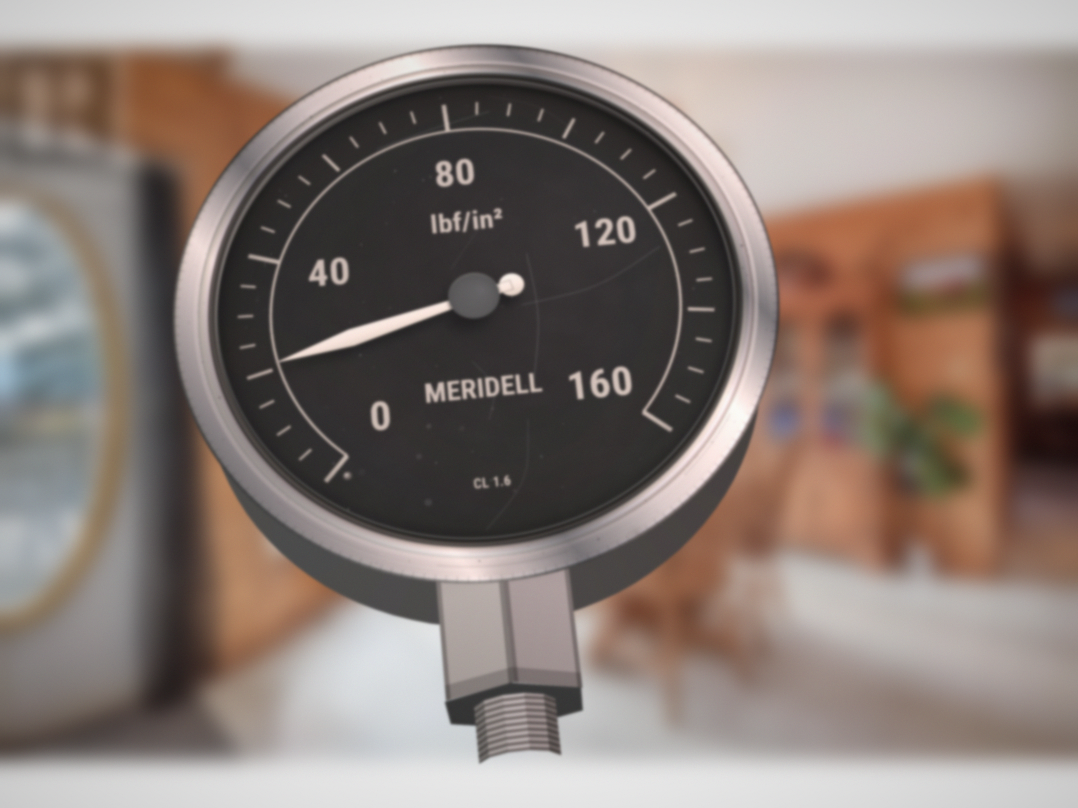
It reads value=20 unit=psi
